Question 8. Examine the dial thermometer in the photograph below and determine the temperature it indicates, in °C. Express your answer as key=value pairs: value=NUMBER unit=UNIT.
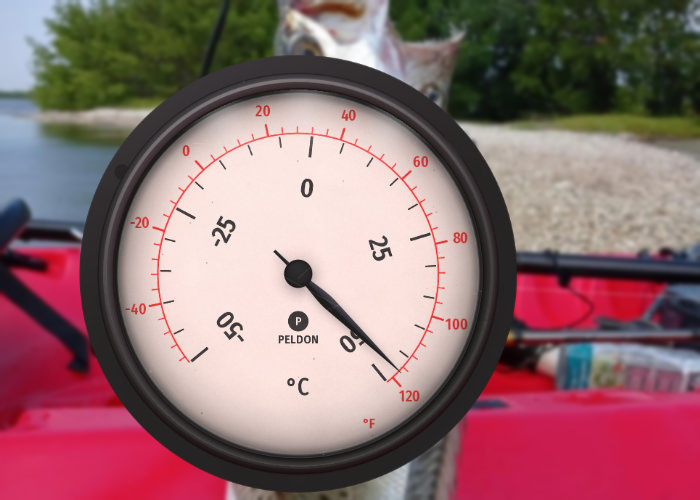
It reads value=47.5 unit=°C
